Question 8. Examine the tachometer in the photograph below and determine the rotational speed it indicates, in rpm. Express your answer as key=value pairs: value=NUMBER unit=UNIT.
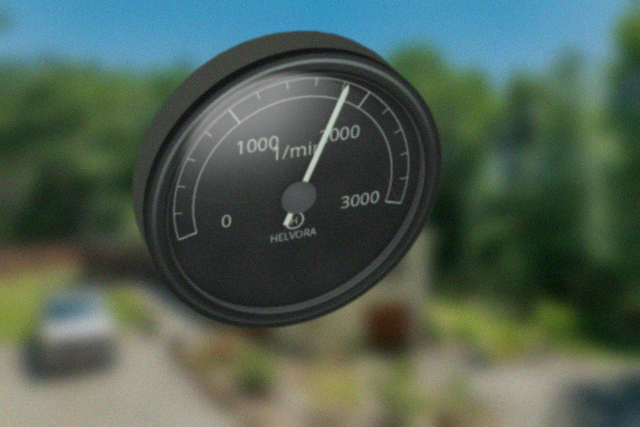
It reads value=1800 unit=rpm
